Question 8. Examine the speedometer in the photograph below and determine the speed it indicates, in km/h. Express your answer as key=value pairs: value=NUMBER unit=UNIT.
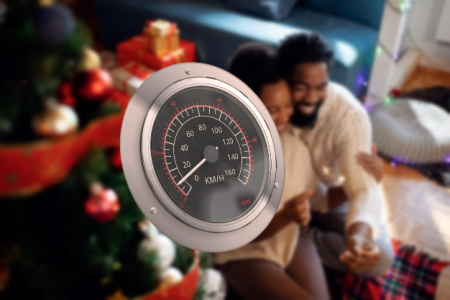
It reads value=10 unit=km/h
